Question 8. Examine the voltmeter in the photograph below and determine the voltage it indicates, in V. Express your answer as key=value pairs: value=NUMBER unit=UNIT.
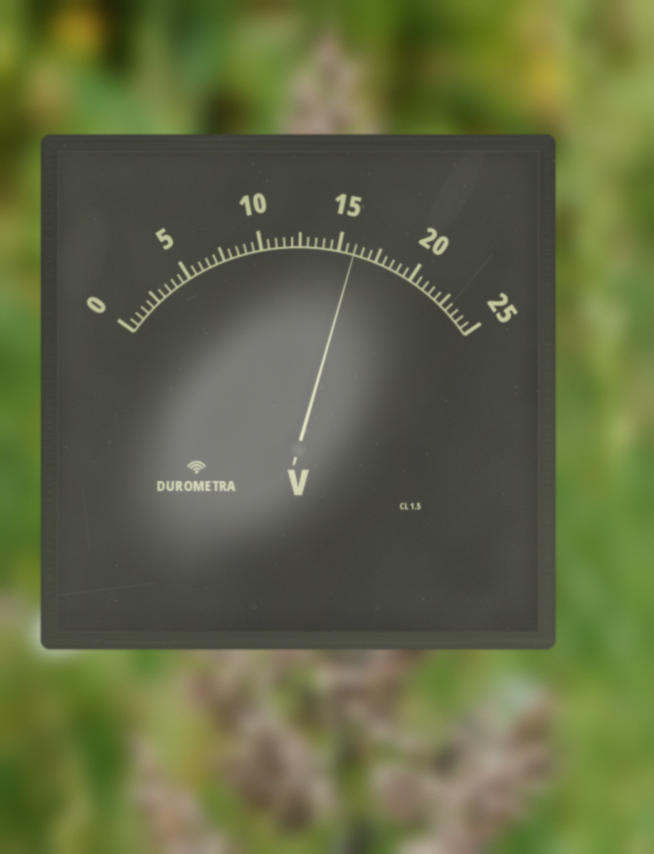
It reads value=16 unit=V
